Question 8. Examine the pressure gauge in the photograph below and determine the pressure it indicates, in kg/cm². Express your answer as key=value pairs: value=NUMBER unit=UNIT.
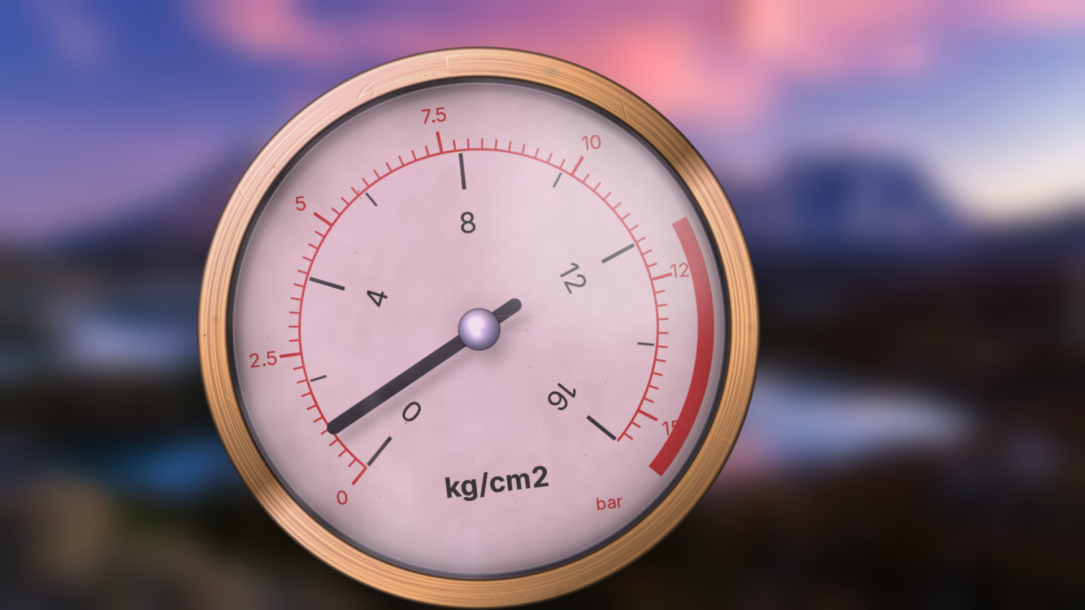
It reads value=1 unit=kg/cm²
